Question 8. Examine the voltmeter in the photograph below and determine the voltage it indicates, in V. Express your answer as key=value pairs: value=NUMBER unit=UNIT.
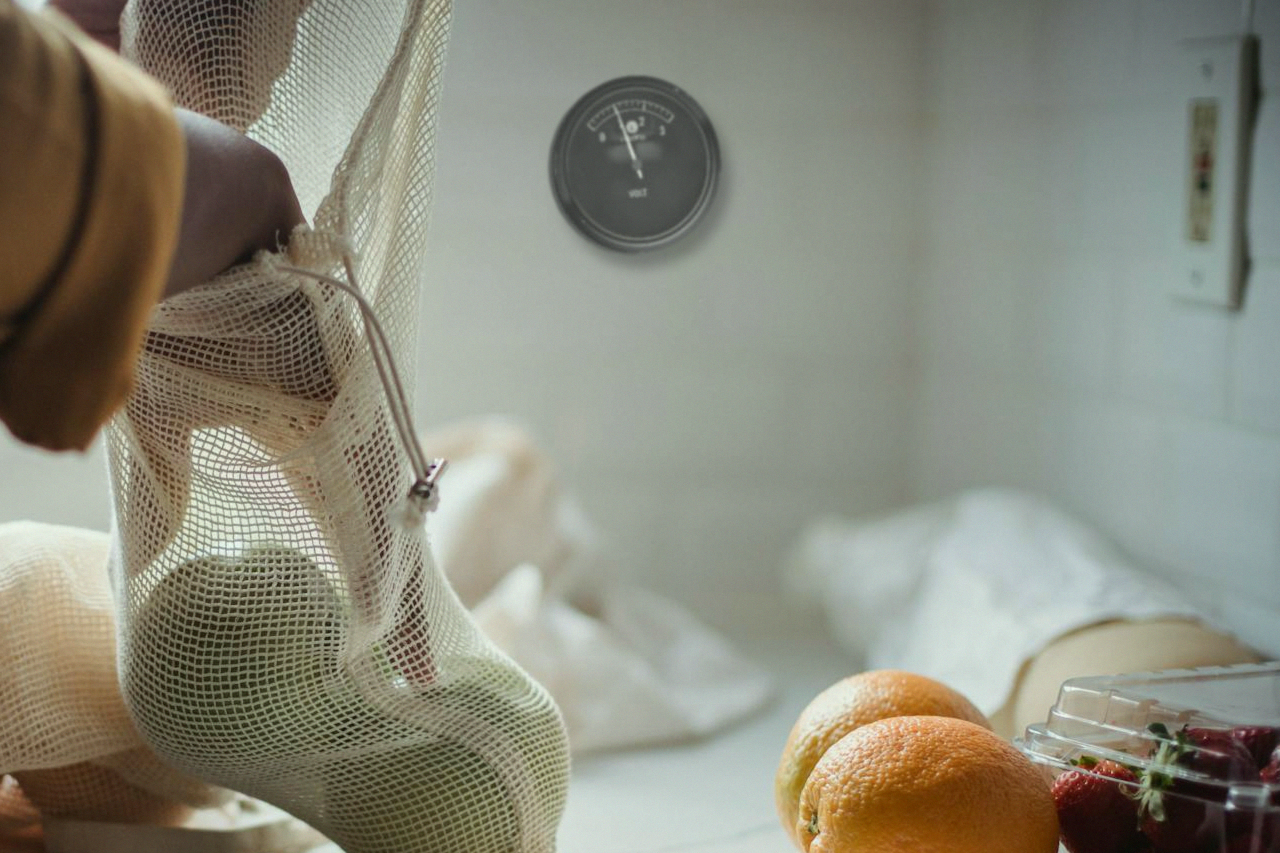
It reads value=1 unit=V
